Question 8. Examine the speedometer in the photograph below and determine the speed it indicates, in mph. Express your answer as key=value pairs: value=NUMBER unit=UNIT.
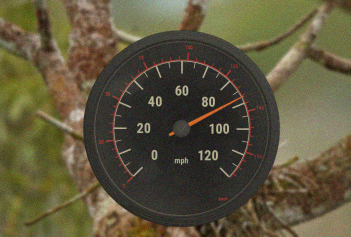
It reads value=87.5 unit=mph
